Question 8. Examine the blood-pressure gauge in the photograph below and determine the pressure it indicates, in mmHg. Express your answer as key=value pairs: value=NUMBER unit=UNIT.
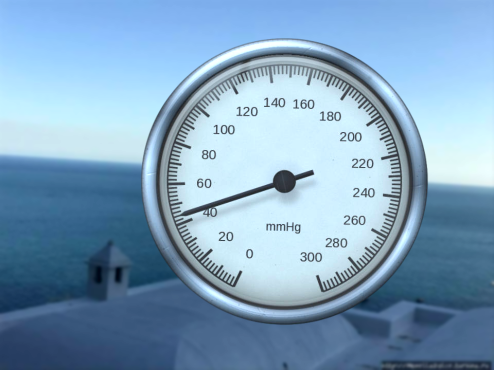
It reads value=44 unit=mmHg
